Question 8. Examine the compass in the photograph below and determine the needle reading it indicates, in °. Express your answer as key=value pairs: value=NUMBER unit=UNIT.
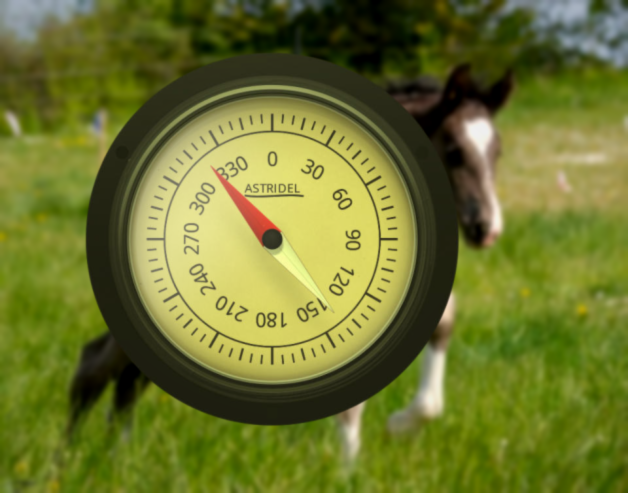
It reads value=320 unit=°
